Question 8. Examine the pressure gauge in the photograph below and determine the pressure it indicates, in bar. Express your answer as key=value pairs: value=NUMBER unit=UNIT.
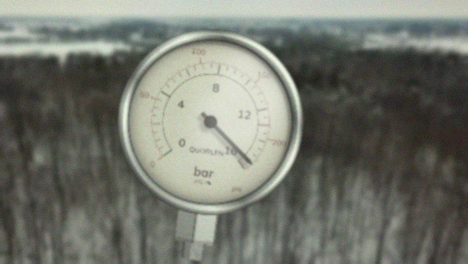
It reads value=15.5 unit=bar
